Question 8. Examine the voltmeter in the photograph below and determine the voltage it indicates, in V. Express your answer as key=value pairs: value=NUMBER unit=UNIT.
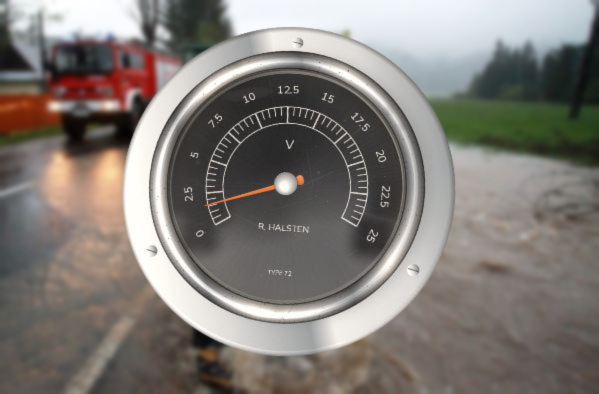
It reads value=1.5 unit=V
